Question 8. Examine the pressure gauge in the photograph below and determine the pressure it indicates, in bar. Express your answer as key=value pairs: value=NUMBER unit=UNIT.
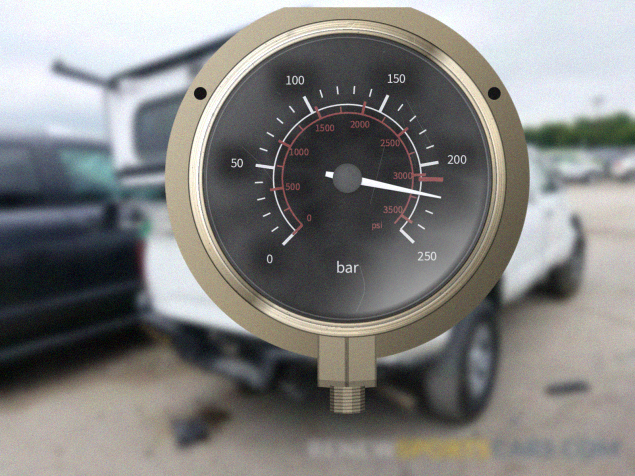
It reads value=220 unit=bar
